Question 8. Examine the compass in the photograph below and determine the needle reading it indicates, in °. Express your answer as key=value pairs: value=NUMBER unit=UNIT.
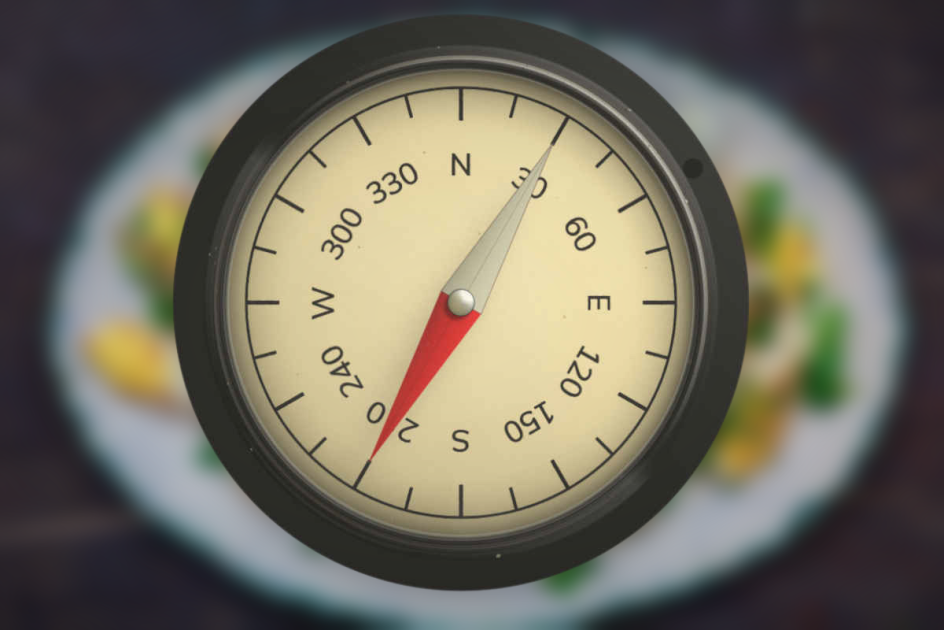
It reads value=210 unit=°
